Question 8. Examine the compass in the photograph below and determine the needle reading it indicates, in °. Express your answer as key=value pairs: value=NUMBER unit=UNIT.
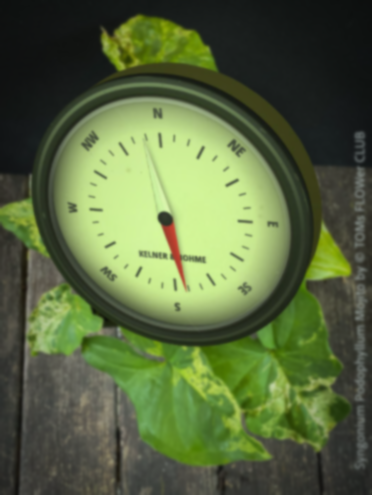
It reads value=170 unit=°
